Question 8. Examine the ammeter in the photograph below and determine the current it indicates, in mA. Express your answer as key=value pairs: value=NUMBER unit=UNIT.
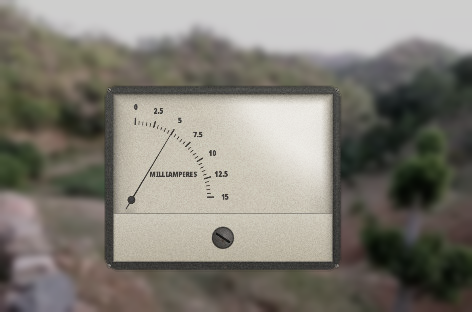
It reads value=5 unit=mA
